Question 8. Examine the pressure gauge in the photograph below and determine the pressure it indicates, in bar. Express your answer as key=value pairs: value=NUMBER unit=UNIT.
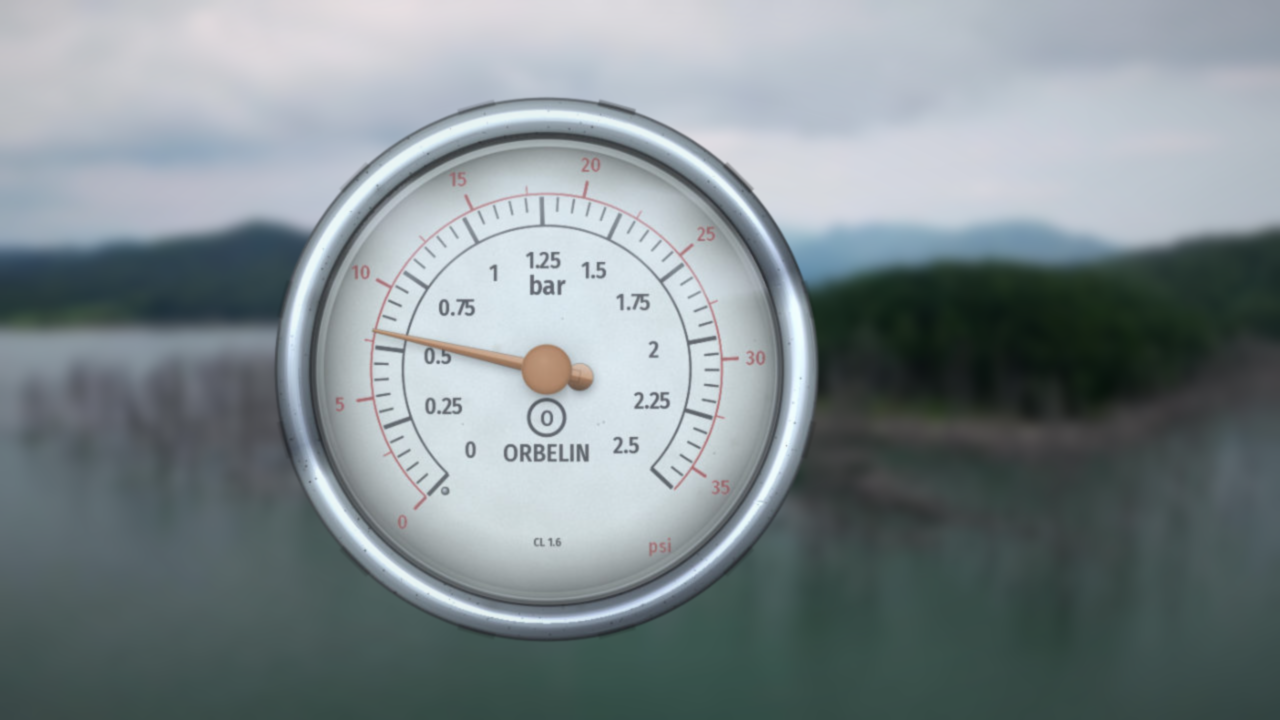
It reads value=0.55 unit=bar
